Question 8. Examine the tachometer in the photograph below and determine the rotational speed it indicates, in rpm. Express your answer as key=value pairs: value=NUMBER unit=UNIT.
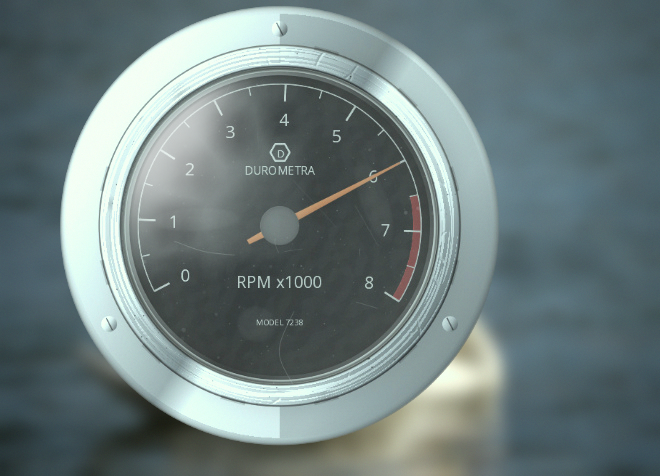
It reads value=6000 unit=rpm
